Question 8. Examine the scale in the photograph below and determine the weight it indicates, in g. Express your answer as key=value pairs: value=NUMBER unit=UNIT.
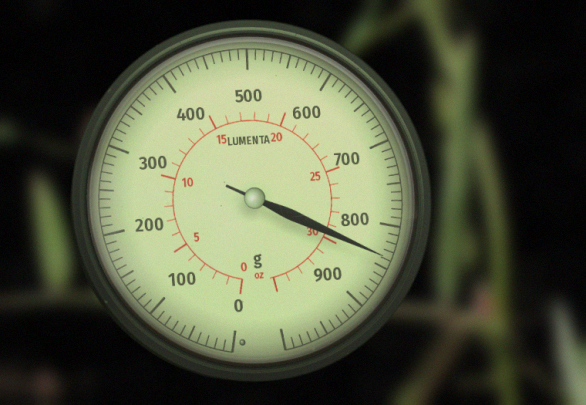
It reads value=840 unit=g
